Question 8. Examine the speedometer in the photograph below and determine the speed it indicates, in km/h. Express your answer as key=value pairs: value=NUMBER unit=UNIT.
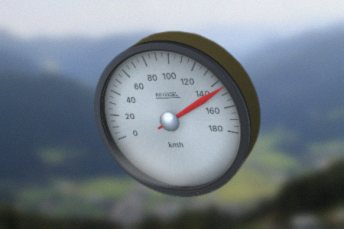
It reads value=145 unit=km/h
